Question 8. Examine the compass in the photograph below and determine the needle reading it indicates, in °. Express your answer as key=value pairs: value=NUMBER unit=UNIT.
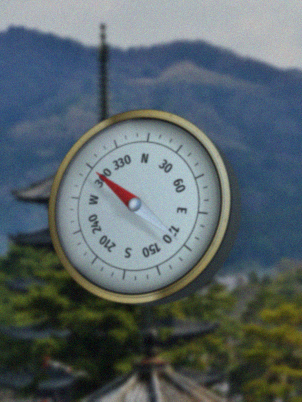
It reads value=300 unit=°
